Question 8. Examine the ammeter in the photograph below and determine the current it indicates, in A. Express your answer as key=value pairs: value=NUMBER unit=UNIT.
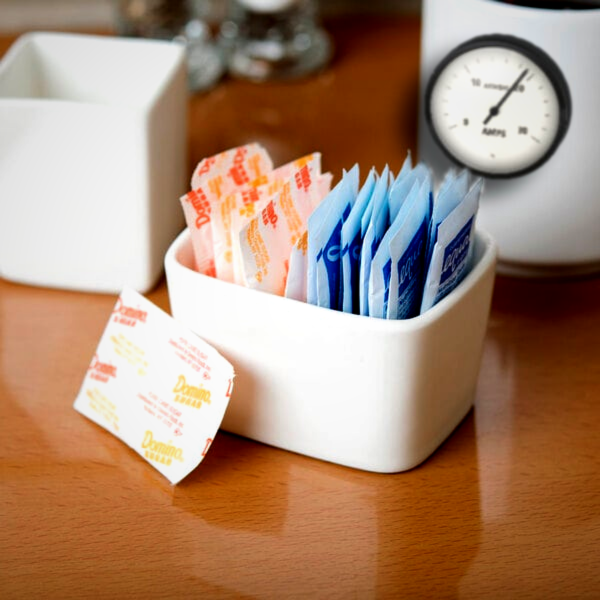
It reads value=19 unit=A
